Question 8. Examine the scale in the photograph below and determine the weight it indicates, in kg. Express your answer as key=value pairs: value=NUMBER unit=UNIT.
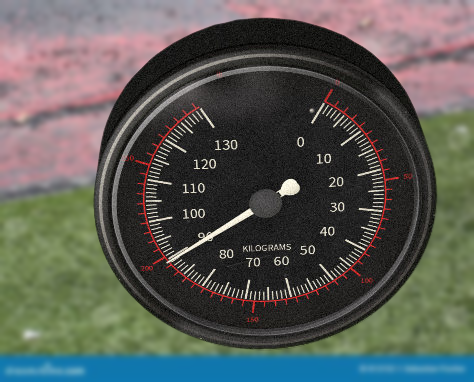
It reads value=90 unit=kg
